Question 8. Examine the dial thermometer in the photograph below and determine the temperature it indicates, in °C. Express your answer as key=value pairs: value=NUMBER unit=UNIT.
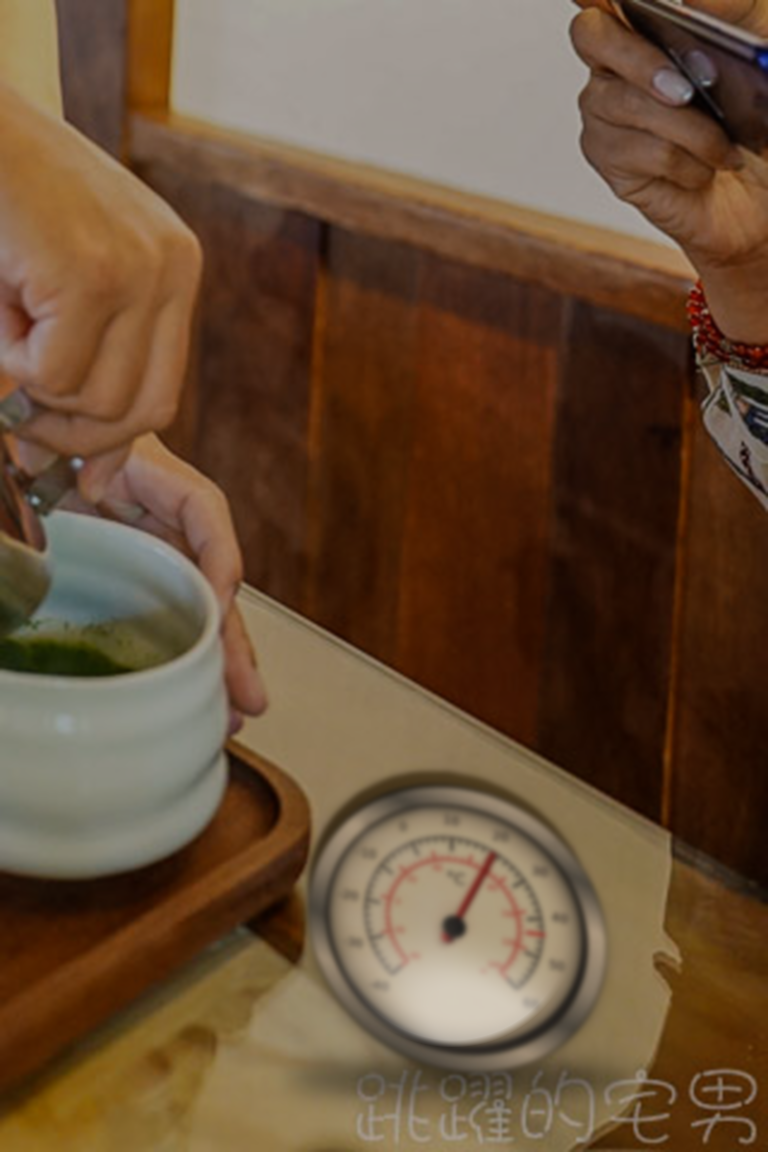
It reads value=20 unit=°C
